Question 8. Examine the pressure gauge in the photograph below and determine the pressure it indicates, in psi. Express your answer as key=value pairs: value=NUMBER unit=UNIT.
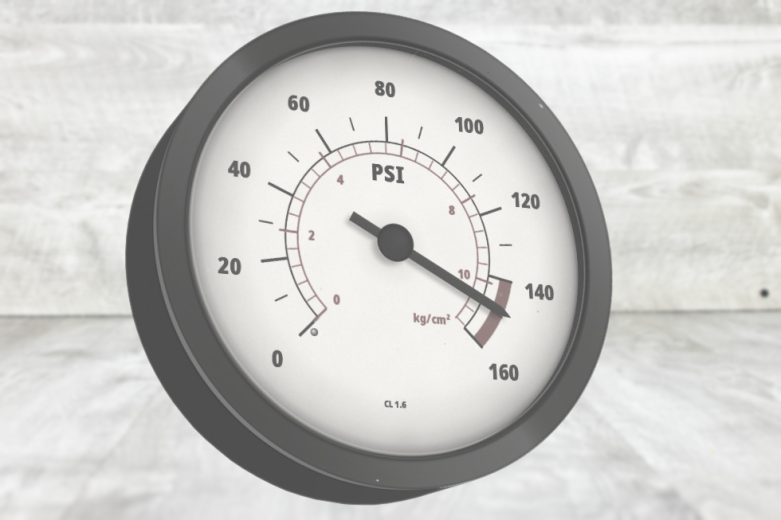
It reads value=150 unit=psi
